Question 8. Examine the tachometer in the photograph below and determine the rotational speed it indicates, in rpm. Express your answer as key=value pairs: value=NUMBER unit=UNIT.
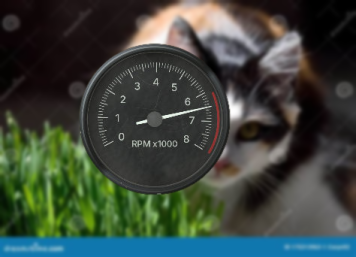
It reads value=6500 unit=rpm
